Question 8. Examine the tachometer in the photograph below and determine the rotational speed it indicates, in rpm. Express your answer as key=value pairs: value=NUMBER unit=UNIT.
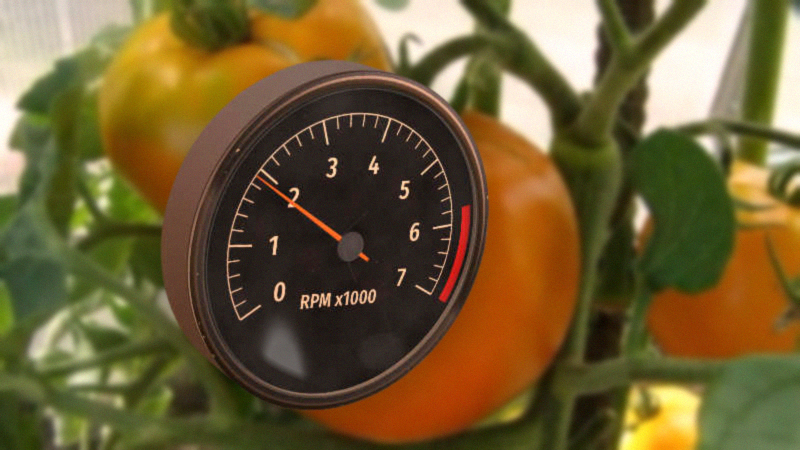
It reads value=1900 unit=rpm
